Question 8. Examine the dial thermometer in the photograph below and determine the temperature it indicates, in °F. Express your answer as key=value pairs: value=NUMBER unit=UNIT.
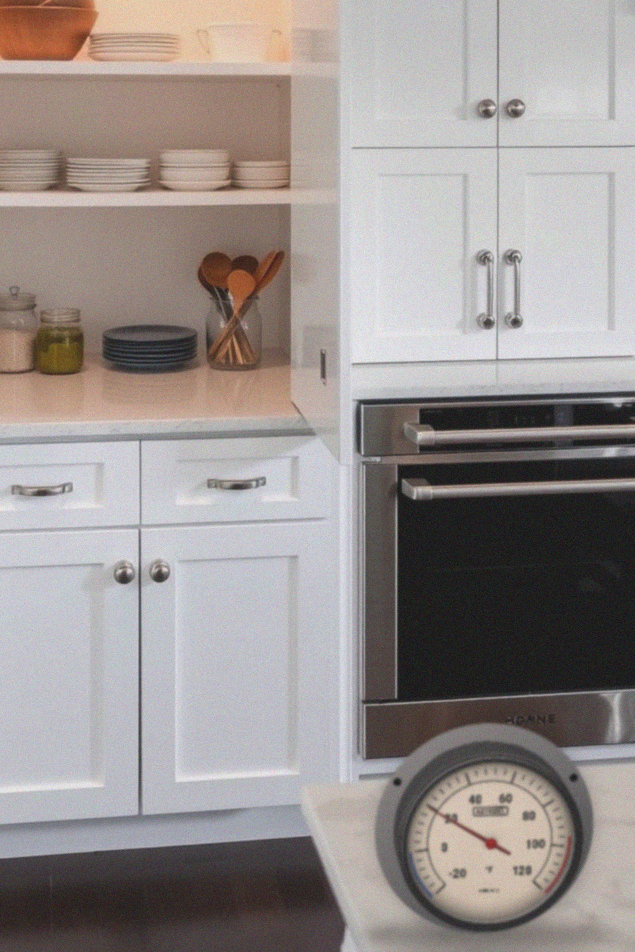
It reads value=20 unit=°F
